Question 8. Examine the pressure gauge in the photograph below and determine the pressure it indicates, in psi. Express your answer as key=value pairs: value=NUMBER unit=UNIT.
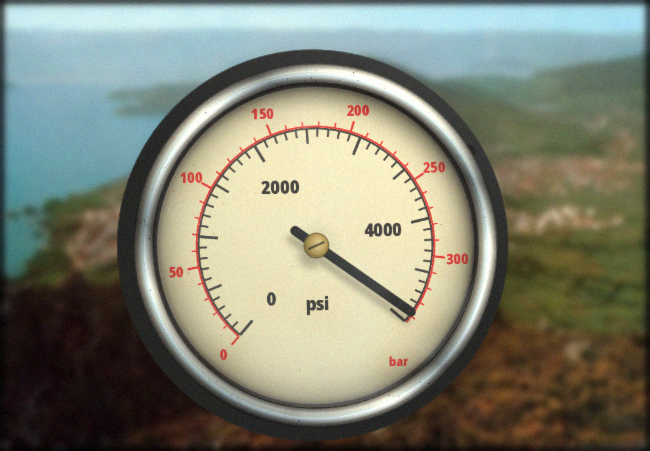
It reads value=4900 unit=psi
